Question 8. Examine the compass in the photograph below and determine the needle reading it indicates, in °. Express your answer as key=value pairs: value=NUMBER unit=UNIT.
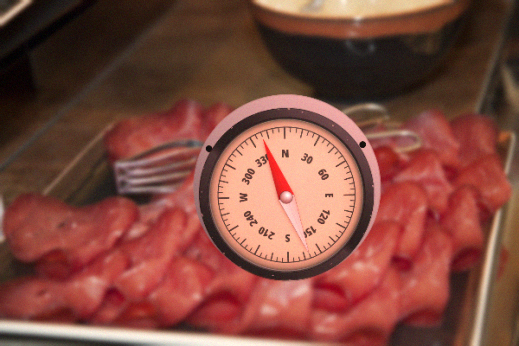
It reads value=340 unit=°
